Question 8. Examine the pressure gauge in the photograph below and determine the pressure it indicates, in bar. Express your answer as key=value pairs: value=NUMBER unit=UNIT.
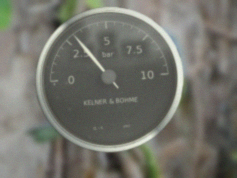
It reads value=3 unit=bar
